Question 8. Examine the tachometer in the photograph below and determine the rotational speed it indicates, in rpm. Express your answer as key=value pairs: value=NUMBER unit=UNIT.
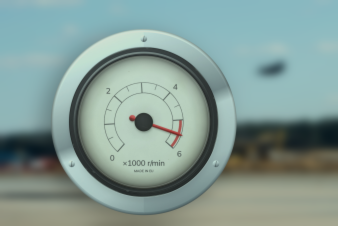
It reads value=5500 unit=rpm
